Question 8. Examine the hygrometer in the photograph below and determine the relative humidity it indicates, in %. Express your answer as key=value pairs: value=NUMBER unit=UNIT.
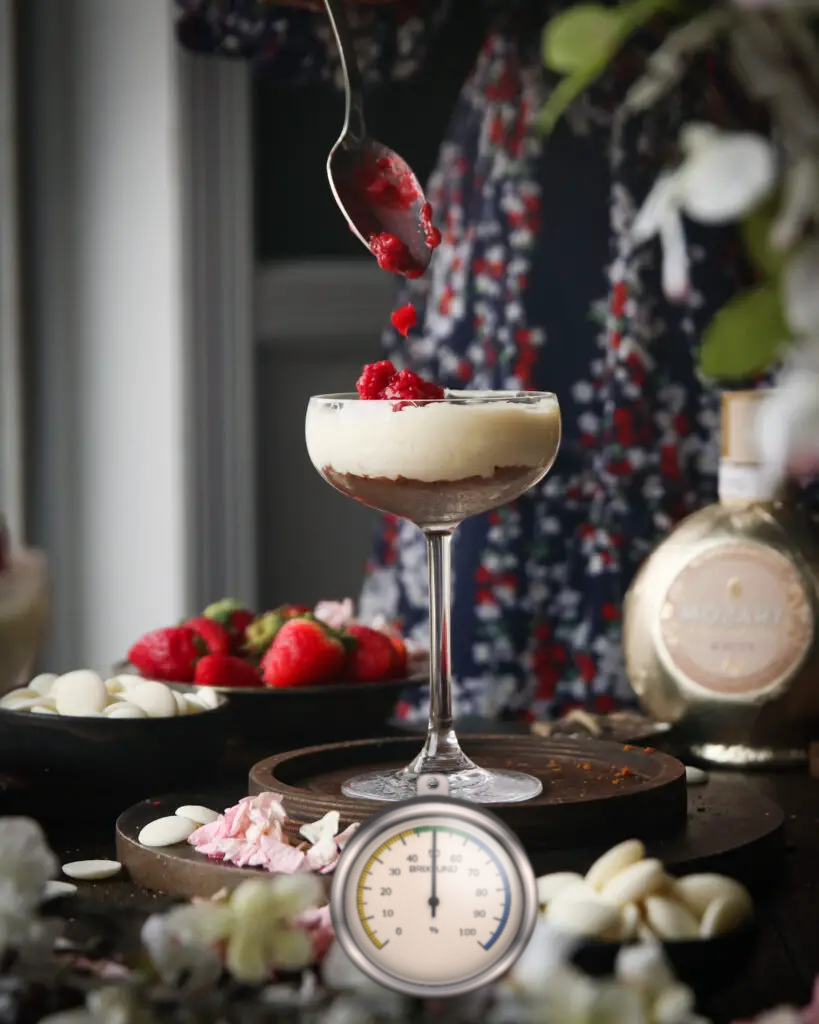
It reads value=50 unit=%
